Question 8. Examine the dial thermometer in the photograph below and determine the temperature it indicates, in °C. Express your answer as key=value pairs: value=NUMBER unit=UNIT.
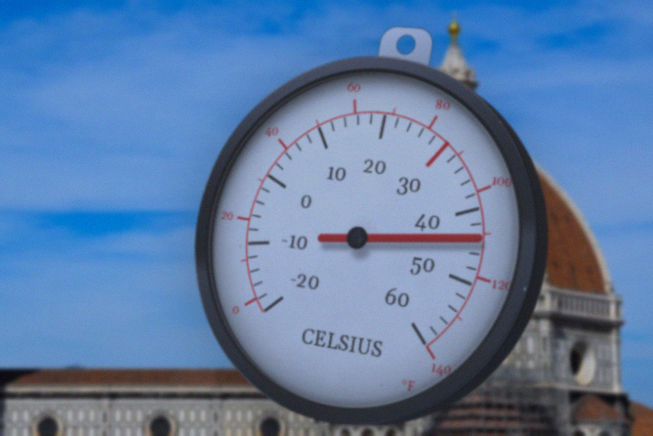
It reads value=44 unit=°C
